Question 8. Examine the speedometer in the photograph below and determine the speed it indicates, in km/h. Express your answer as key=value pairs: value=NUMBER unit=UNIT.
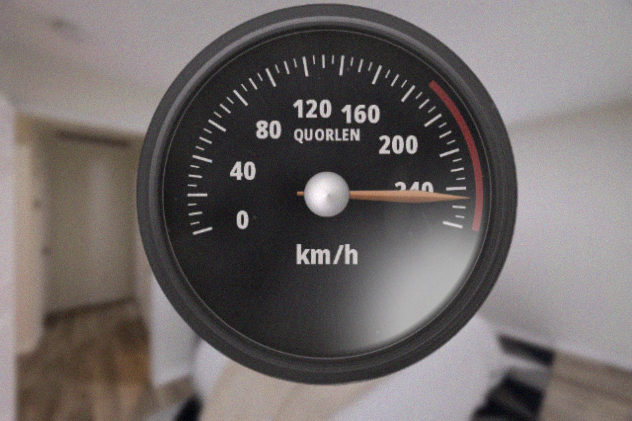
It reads value=245 unit=km/h
